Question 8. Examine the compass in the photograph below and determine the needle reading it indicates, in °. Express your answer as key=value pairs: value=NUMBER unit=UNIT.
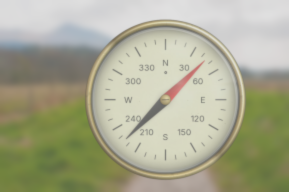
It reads value=45 unit=°
